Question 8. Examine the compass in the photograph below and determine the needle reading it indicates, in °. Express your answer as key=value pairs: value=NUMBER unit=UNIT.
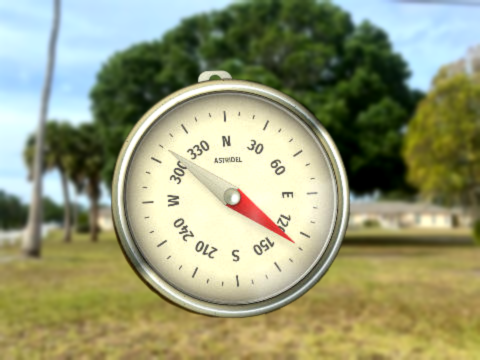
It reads value=130 unit=°
